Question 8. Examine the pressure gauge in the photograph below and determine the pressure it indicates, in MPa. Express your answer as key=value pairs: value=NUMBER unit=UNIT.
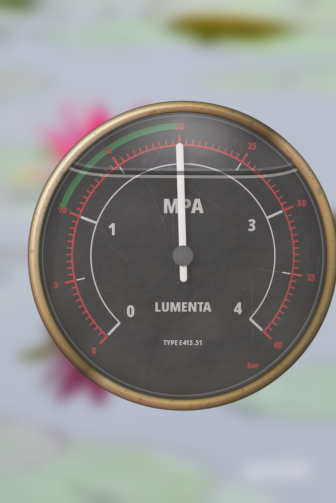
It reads value=2 unit=MPa
